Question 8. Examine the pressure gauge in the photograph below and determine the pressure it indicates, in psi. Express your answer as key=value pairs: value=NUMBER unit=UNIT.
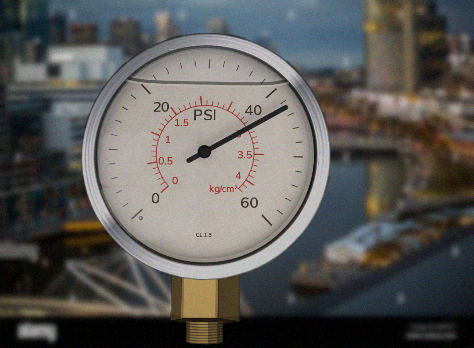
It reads value=43 unit=psi
